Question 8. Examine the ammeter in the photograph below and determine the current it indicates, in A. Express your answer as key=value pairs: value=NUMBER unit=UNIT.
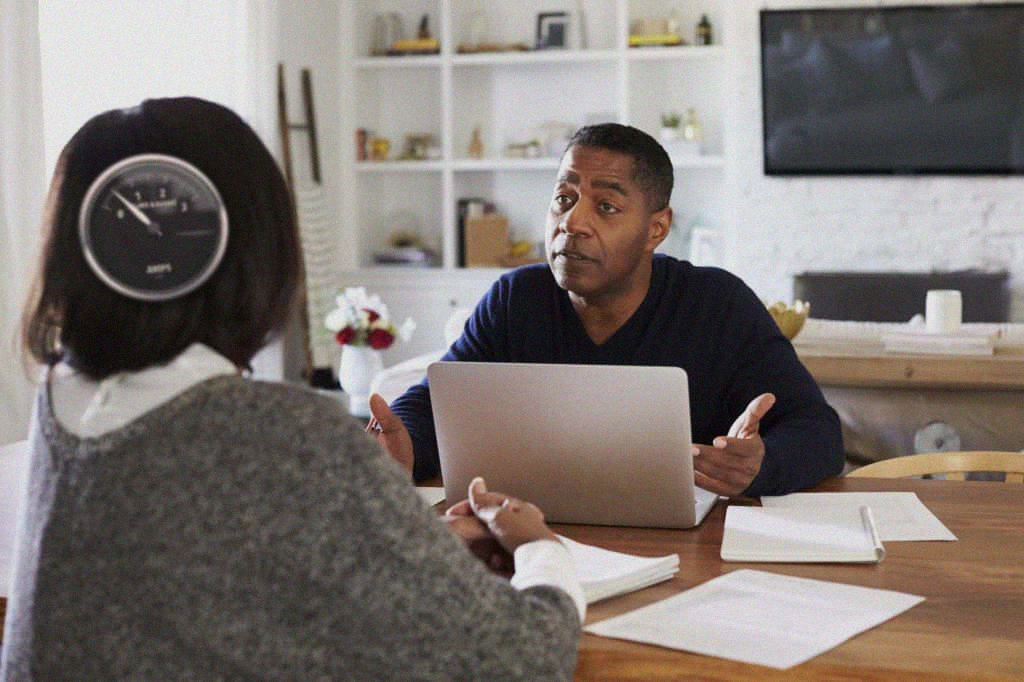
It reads value=0.5 unit=A
